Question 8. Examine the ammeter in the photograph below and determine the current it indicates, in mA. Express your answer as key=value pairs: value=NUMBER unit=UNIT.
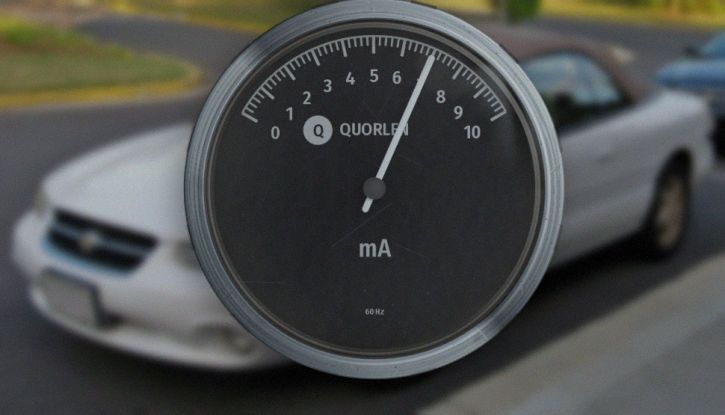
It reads value=7 unit=mA
